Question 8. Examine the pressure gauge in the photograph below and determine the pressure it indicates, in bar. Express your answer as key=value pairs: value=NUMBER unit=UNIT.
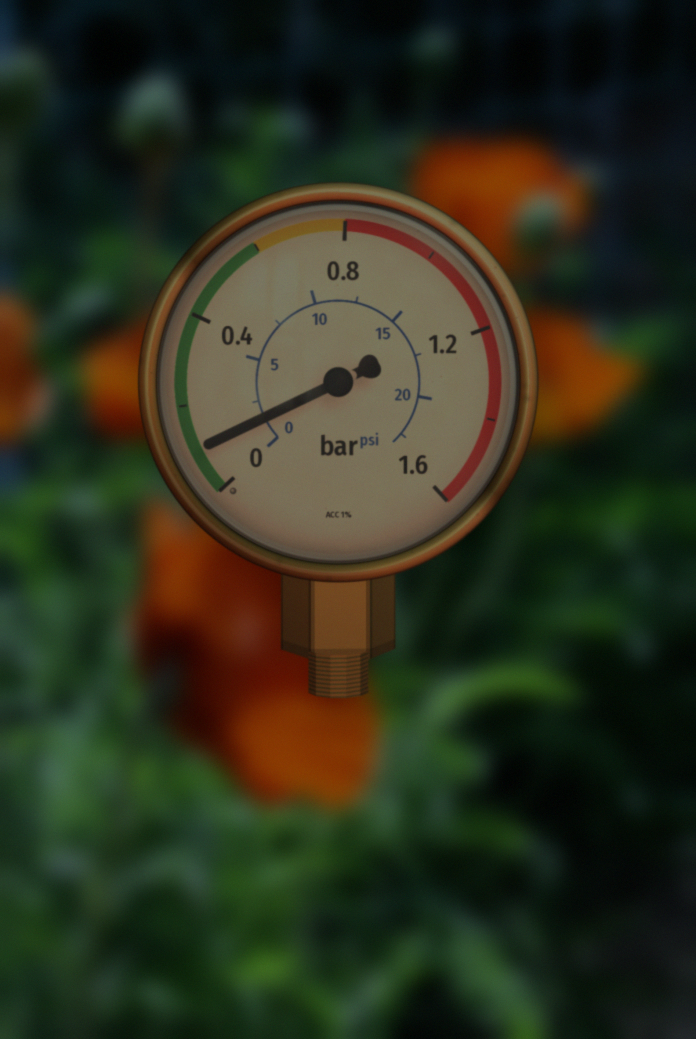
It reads value=0.1 unit=bar
